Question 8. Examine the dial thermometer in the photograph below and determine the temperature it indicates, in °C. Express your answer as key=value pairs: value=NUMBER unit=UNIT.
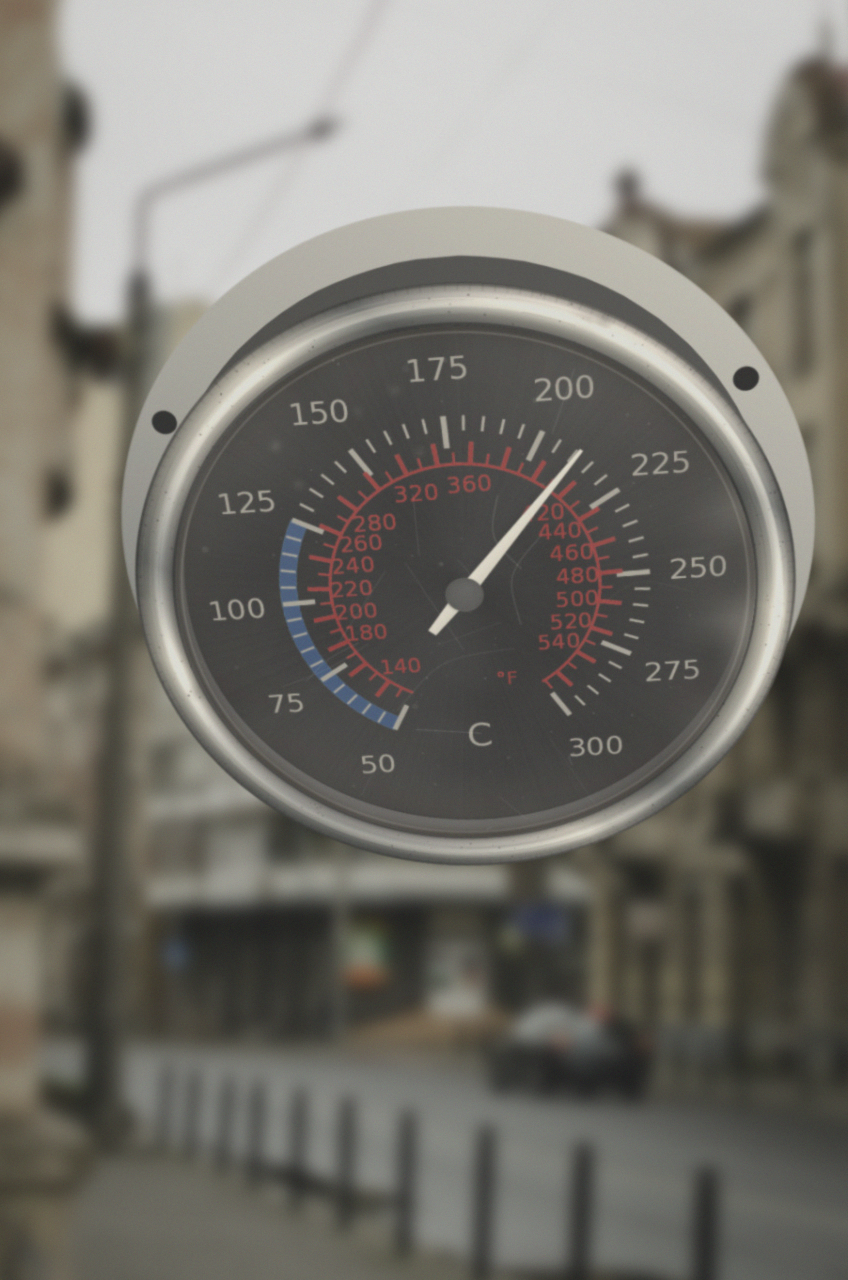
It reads value=210 unit=°C
